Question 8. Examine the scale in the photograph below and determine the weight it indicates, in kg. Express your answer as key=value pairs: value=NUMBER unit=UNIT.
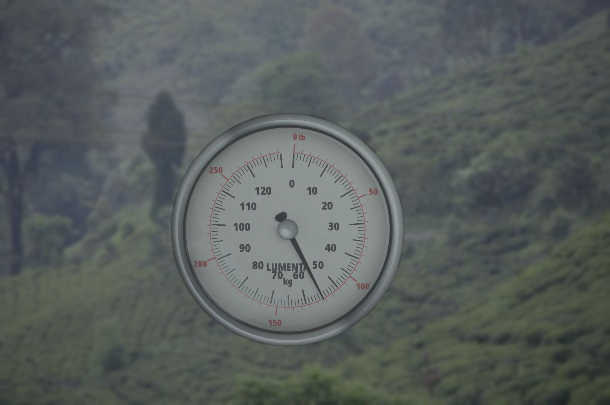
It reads value=55 unit=kg
